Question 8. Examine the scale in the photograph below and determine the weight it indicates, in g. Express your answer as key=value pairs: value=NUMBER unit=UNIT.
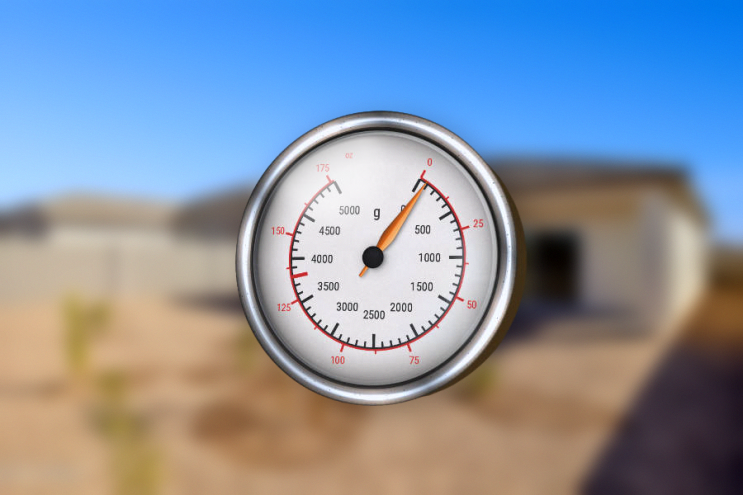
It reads value=100 unit=g
